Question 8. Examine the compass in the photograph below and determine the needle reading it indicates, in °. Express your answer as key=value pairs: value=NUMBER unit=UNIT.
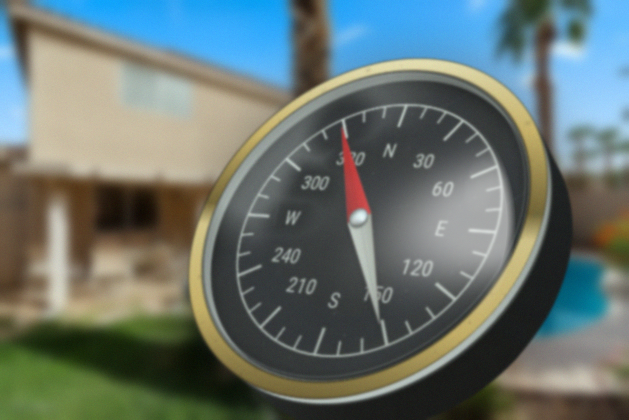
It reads value=330 unit=°
